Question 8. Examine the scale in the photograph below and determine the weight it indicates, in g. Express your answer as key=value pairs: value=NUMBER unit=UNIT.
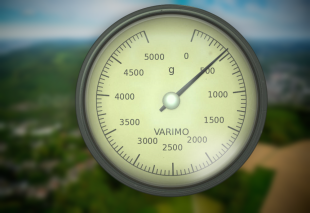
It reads value=450 unit=g
